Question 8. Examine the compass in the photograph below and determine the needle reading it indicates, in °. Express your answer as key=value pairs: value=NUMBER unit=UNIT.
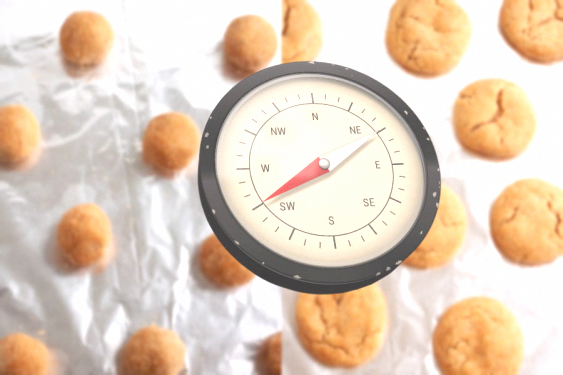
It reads value=240 unit=°
